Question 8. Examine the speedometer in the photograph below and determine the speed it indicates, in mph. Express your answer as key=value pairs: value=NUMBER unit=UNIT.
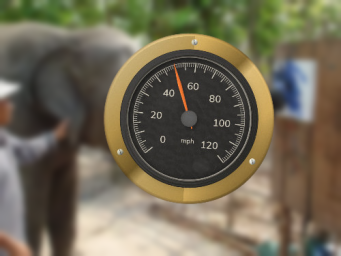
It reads value=50 unit=mph
